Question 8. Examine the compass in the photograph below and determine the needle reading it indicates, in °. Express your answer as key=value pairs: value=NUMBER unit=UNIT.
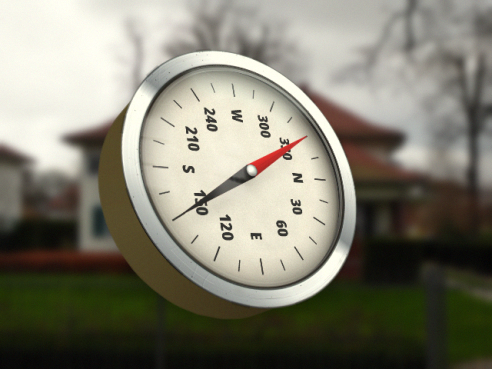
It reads value=330 unit=°
